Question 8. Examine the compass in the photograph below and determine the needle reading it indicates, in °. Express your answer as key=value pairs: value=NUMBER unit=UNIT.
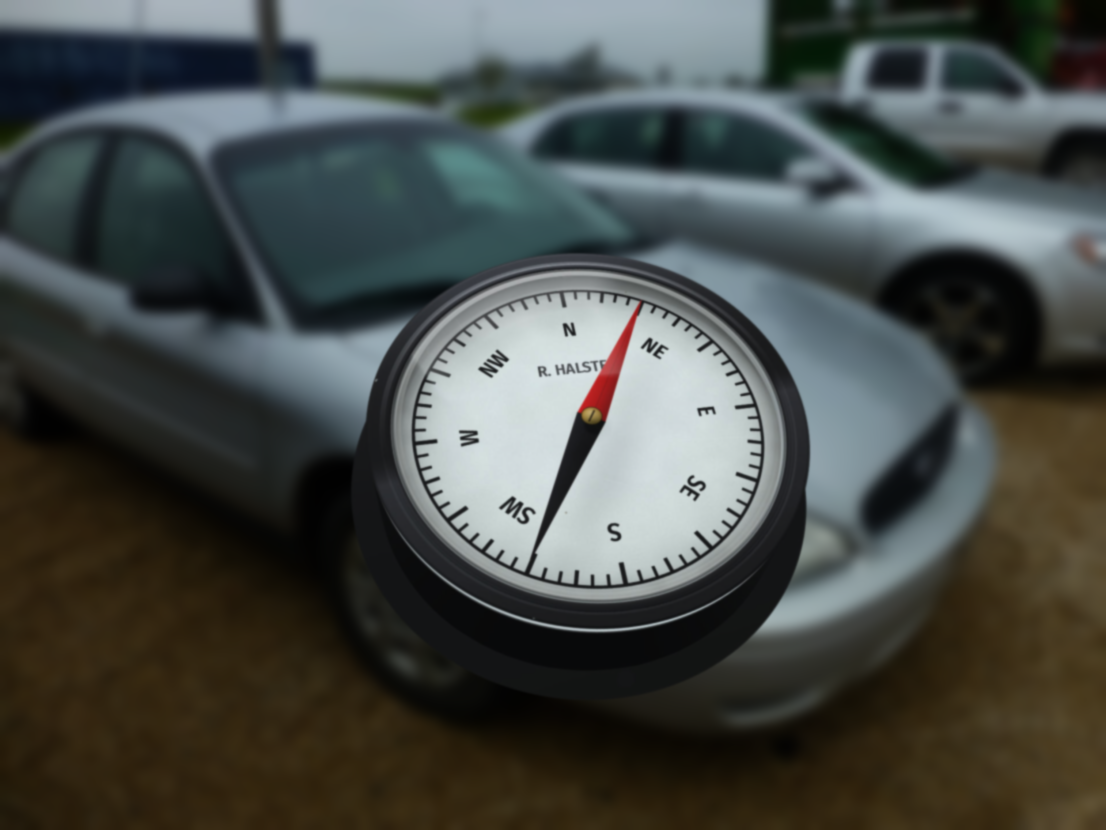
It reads value=30 unit=°
